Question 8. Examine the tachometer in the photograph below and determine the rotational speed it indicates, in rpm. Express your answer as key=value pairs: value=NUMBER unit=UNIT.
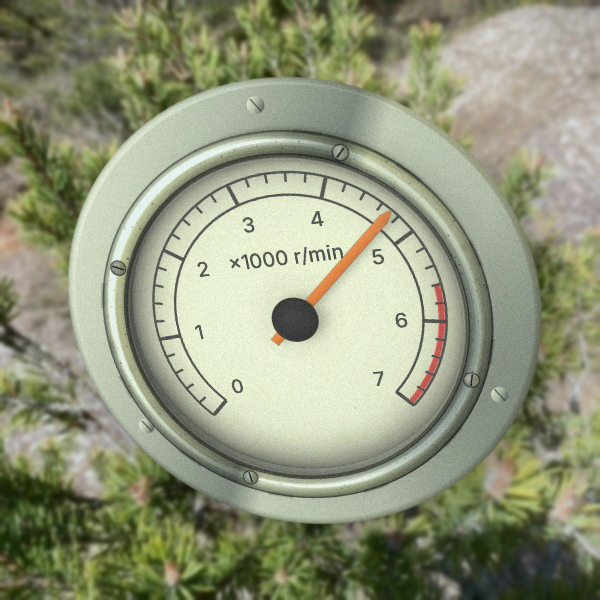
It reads value=4700 unit=rpm
